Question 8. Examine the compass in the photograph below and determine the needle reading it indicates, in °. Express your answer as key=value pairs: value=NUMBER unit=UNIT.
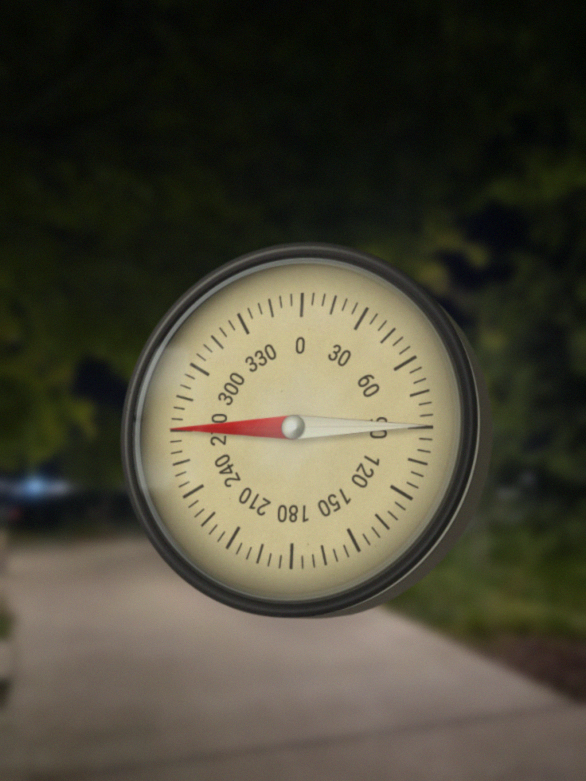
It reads value=270 unit=°
